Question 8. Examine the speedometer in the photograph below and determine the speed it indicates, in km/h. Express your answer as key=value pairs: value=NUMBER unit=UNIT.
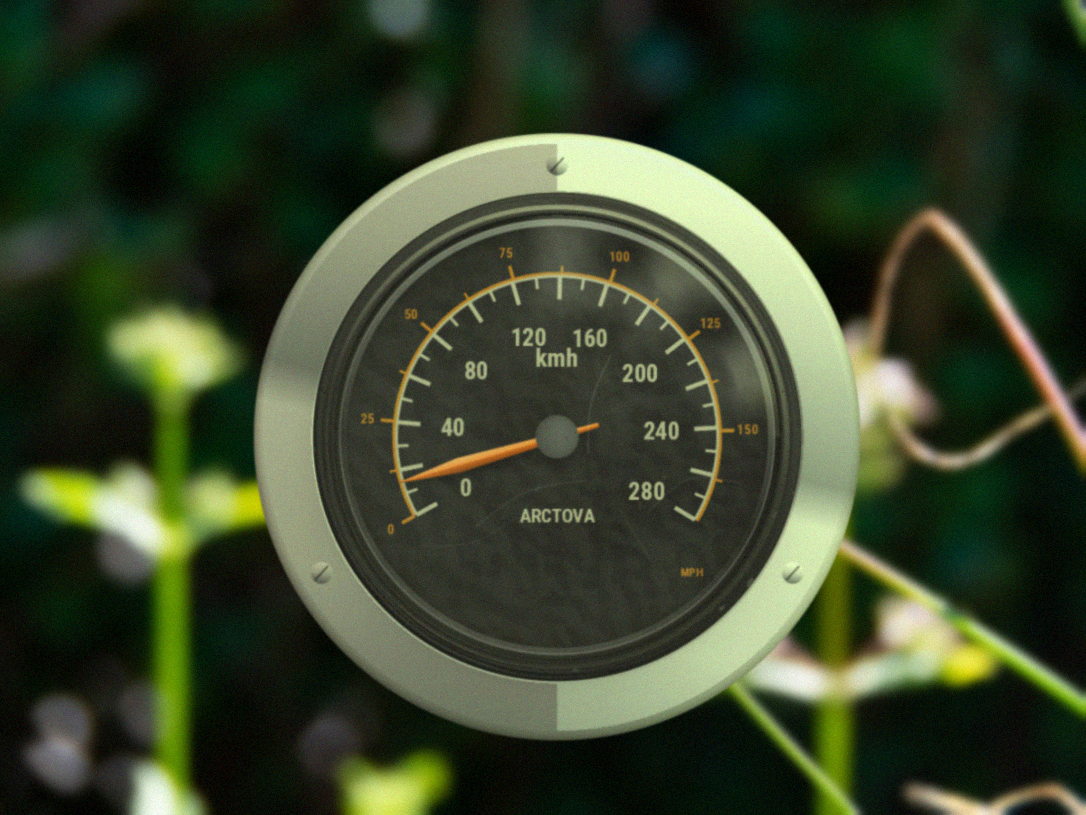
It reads value=15 unit=km/h
